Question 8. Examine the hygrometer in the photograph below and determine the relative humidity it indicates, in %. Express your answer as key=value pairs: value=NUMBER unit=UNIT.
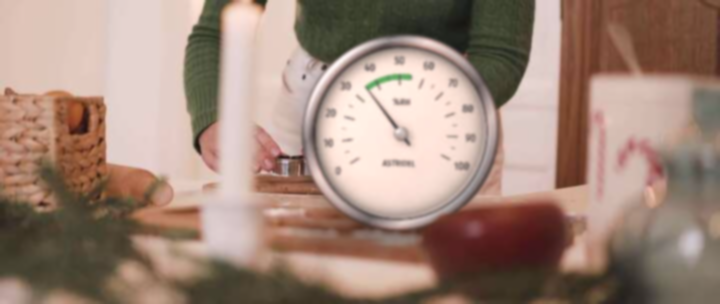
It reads value=35 unit=%
